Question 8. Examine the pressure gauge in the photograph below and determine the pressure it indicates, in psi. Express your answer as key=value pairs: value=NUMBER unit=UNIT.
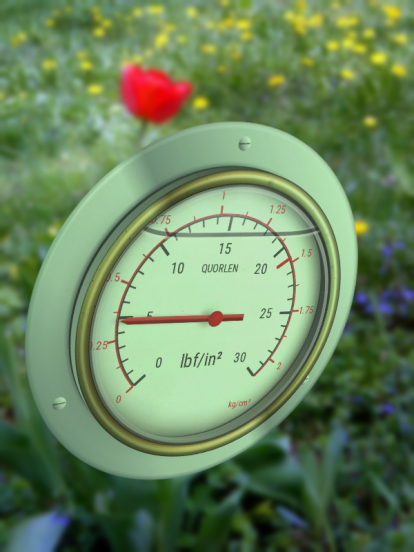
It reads value=5 unit=psi
